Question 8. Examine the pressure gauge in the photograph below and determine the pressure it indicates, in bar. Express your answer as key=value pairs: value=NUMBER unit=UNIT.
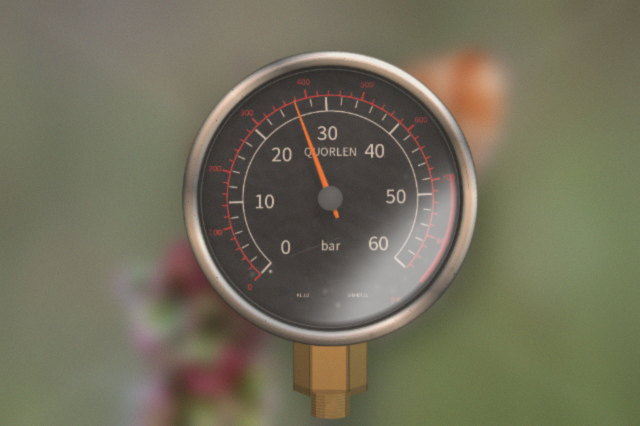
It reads value=26 unit=bar
